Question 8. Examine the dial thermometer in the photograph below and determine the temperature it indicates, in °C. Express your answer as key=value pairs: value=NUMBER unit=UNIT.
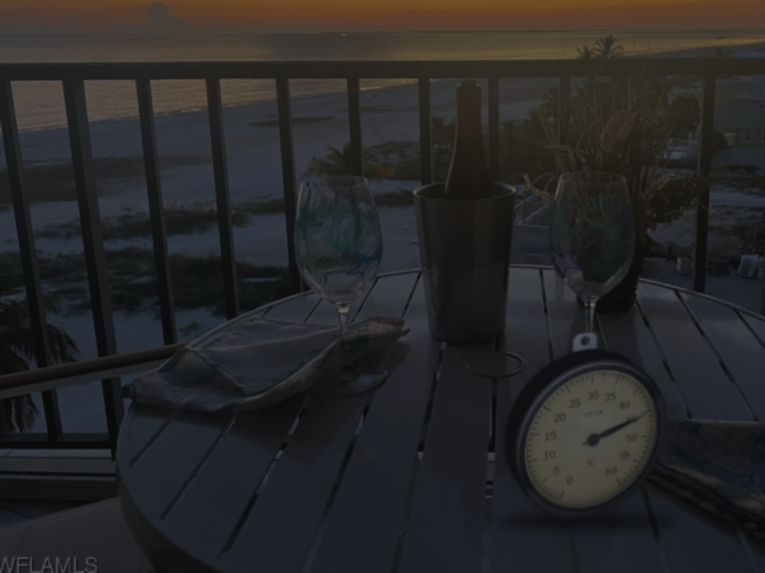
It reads value=45 unit=°C
